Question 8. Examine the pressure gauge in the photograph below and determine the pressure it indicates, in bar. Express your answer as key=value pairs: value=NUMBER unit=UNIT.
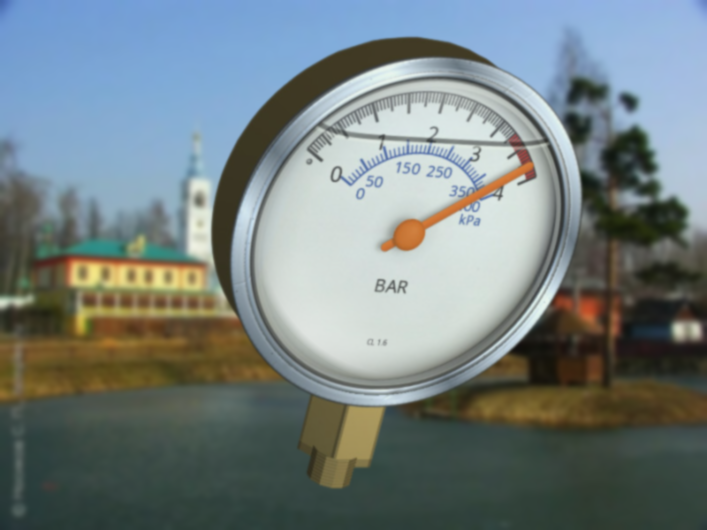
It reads value=3.75 unit=bar
